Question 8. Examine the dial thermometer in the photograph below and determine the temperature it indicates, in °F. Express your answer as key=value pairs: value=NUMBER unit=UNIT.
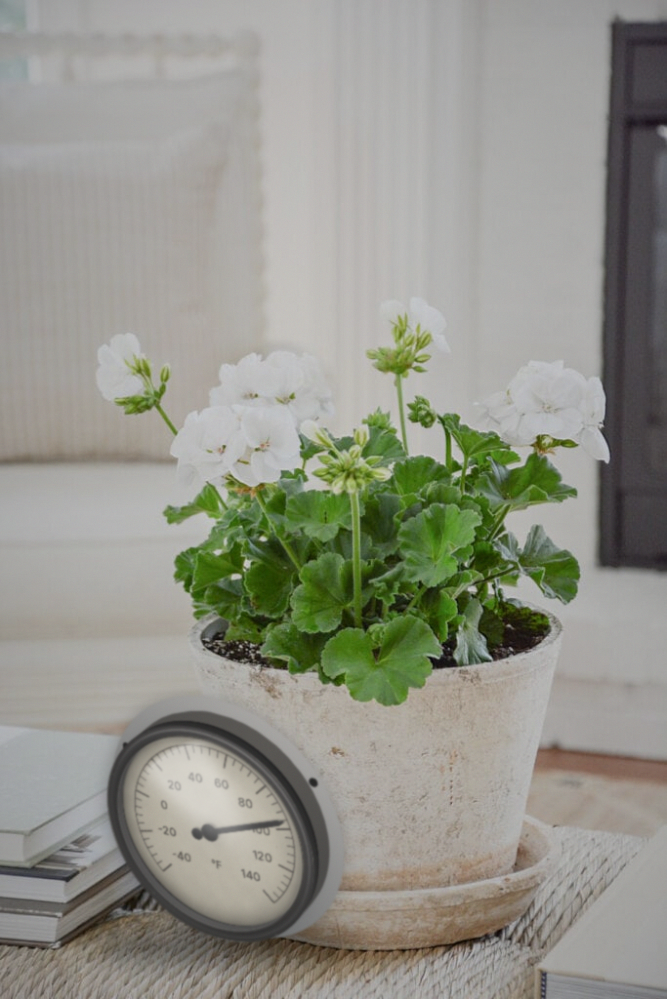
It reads value=96 unit=°F
